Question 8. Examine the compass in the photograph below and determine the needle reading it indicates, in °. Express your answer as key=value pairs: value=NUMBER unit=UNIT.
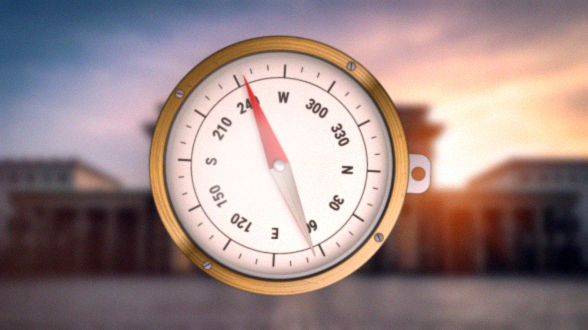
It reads value=245 unit=°
